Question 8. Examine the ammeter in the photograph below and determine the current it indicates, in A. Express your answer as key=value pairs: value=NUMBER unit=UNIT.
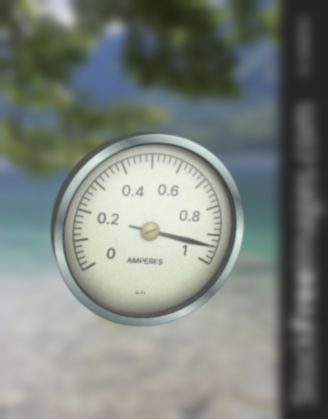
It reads value=0.94 unit=A
